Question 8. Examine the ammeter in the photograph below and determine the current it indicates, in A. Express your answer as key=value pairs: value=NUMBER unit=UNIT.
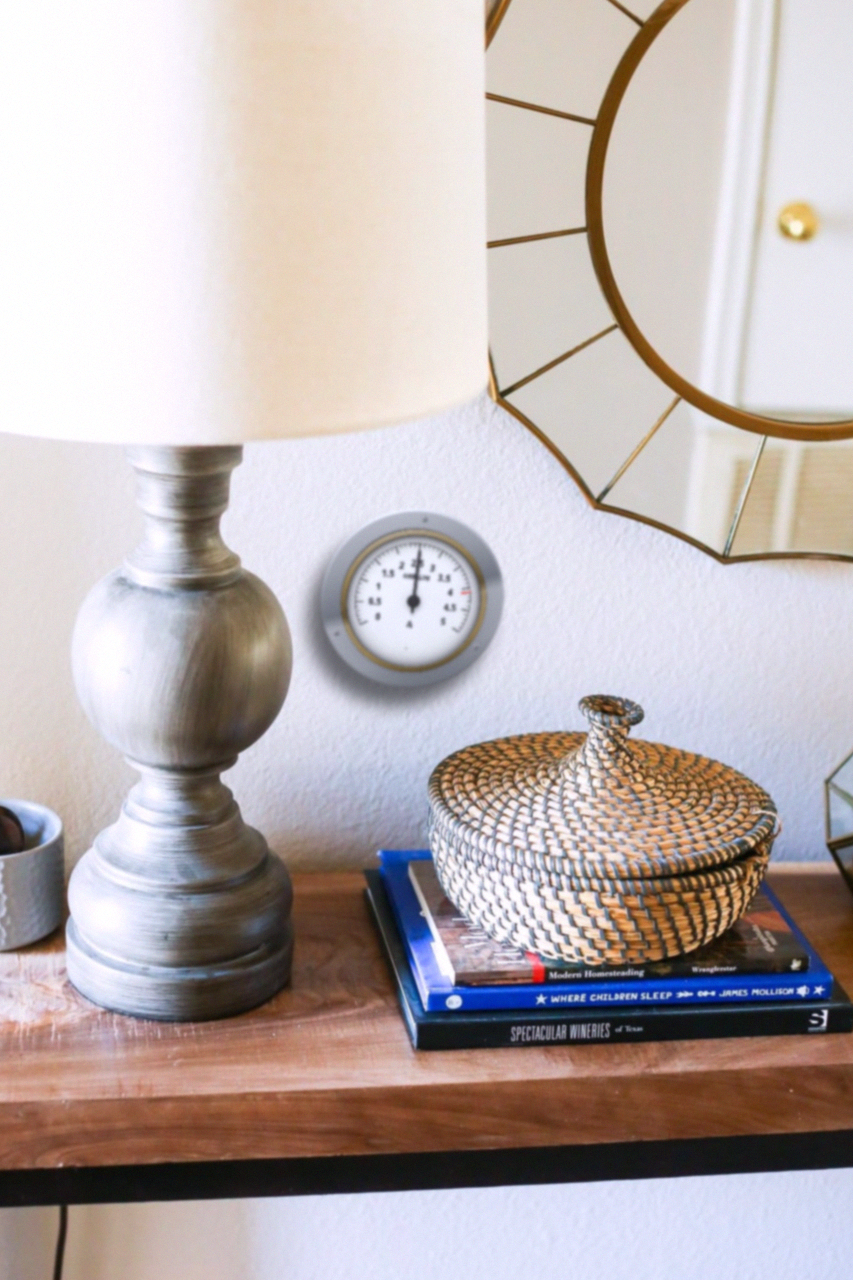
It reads value=2.5 unit=A
